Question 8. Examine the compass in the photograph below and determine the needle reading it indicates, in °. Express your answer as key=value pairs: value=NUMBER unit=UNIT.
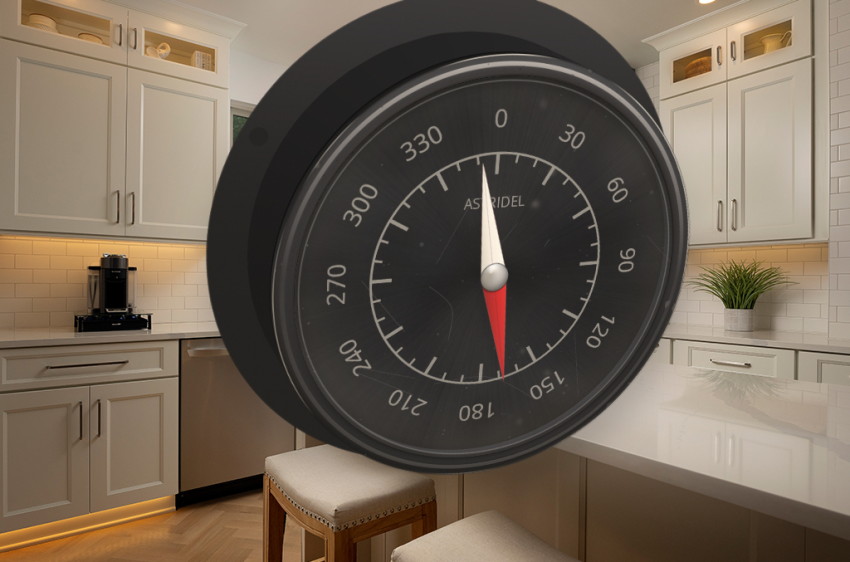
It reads value=170 unit=°
